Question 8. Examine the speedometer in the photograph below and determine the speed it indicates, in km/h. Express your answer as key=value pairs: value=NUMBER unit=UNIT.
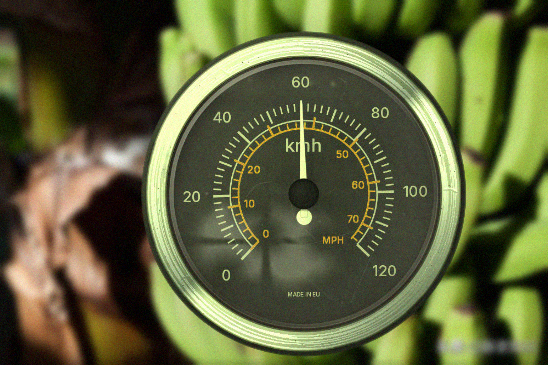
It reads value=60 unit=km/h
